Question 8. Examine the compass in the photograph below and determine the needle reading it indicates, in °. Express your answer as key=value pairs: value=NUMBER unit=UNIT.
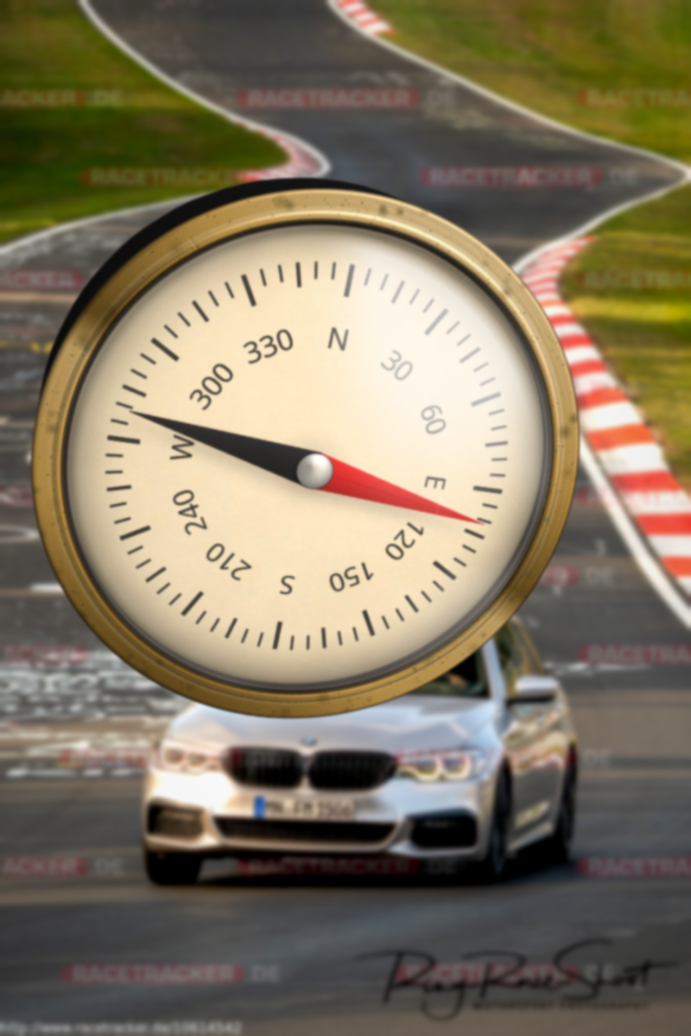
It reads value=100 unit=°
